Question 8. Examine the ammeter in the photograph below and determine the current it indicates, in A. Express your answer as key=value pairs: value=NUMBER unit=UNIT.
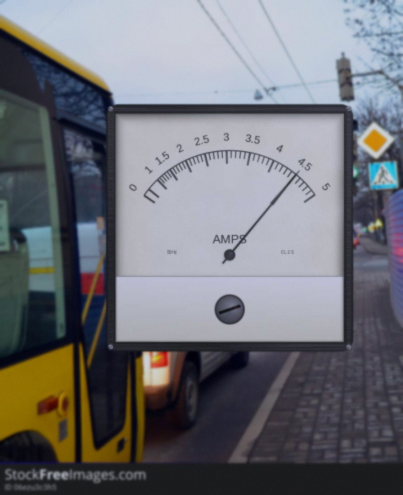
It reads value=4.5 unit=A
